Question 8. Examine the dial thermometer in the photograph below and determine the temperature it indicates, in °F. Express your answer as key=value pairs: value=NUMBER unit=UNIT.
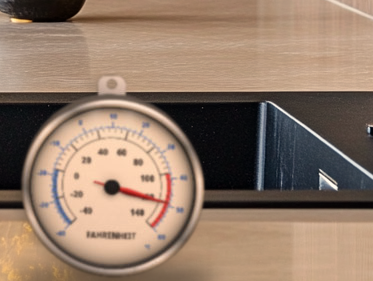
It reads value=120 unit=°F
